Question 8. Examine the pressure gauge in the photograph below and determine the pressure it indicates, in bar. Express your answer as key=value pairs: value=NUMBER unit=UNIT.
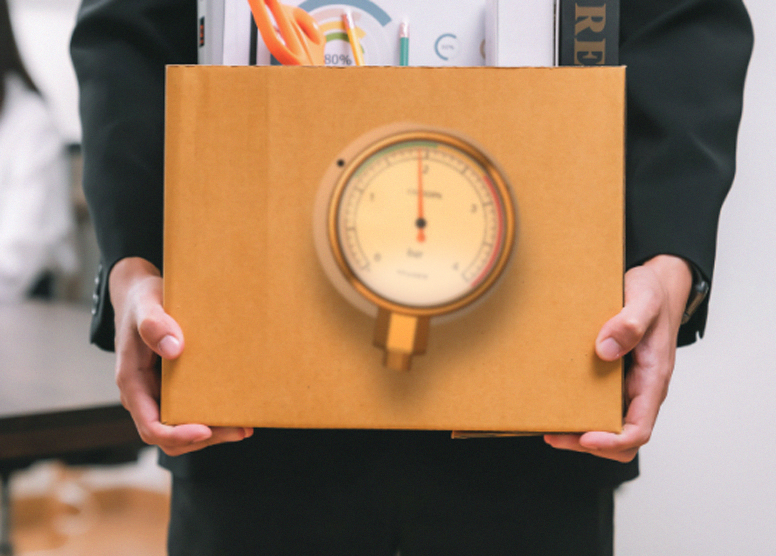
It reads value=1.9 unit=bar
